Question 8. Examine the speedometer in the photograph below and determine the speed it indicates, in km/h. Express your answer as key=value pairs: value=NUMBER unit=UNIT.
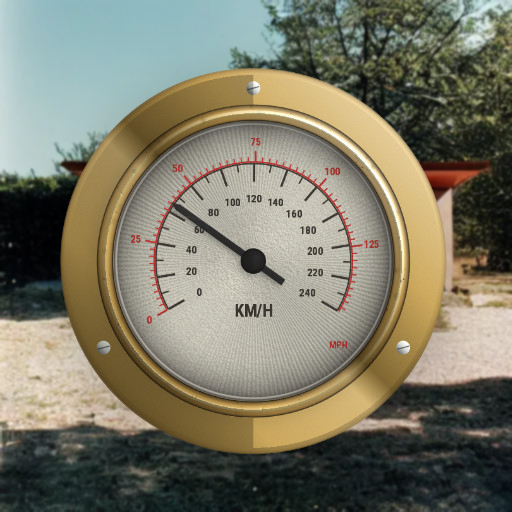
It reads value=65 unit=km/h
